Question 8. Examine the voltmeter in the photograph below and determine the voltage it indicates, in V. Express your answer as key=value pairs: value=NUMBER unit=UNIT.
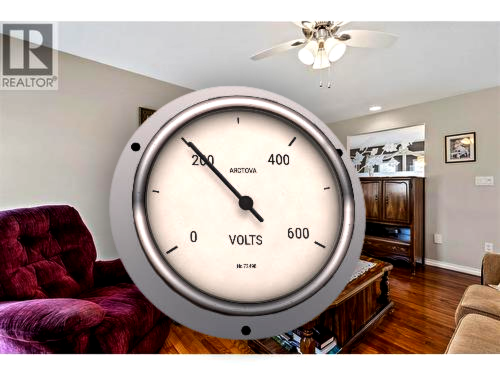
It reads value=200 unit=V
